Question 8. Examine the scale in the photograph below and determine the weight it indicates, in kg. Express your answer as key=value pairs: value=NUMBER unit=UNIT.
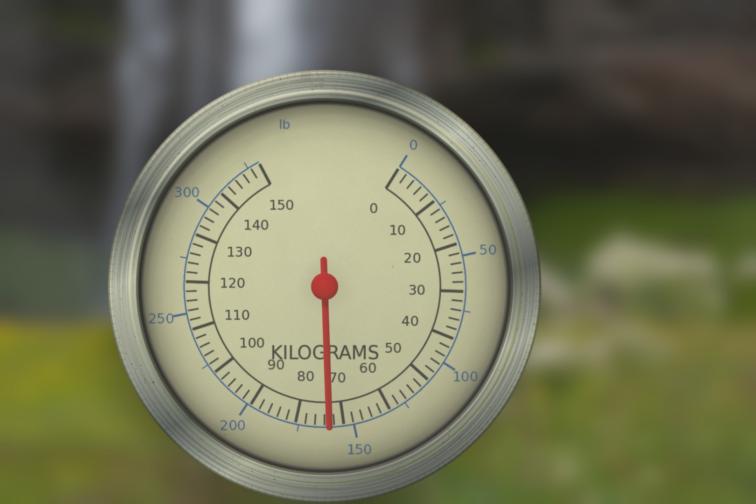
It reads value=73 unit=kg
